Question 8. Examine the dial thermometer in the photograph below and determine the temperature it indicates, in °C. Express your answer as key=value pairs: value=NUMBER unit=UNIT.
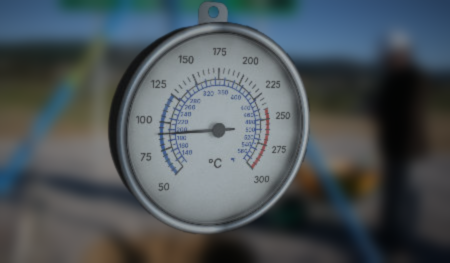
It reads value=90 unit=°C
